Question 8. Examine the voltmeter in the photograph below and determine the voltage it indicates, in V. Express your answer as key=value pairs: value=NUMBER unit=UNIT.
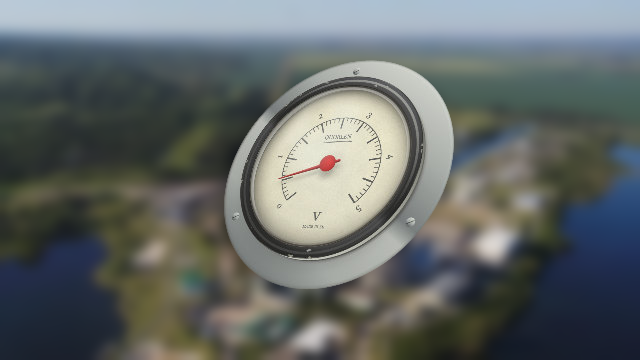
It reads value=0.5 unit=V
